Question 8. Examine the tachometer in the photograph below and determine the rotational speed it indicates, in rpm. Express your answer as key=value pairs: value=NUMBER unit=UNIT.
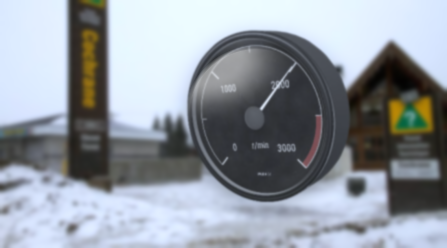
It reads value=2000 unit=rpm
